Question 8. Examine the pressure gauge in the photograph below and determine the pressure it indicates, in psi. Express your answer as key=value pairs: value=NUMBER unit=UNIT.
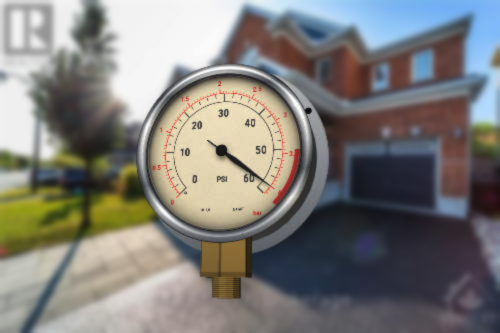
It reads value=58 unit=psi
